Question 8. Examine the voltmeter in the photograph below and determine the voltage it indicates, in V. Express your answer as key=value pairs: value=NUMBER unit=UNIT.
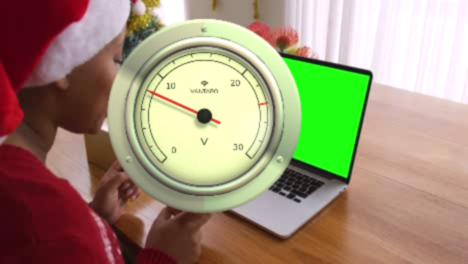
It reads value=8 unit=V
